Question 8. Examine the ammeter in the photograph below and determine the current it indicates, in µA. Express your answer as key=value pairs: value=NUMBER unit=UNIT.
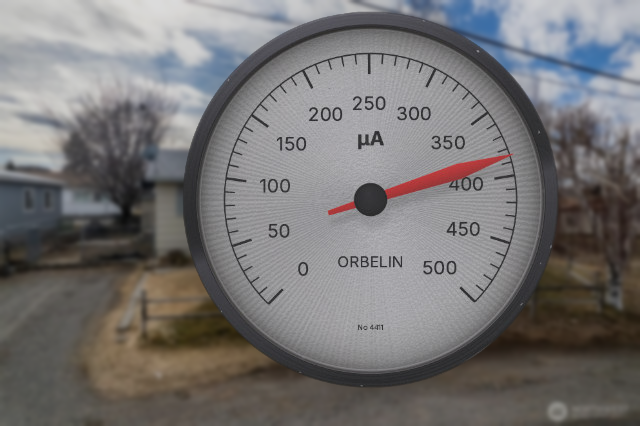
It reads value=385 unit=µA
